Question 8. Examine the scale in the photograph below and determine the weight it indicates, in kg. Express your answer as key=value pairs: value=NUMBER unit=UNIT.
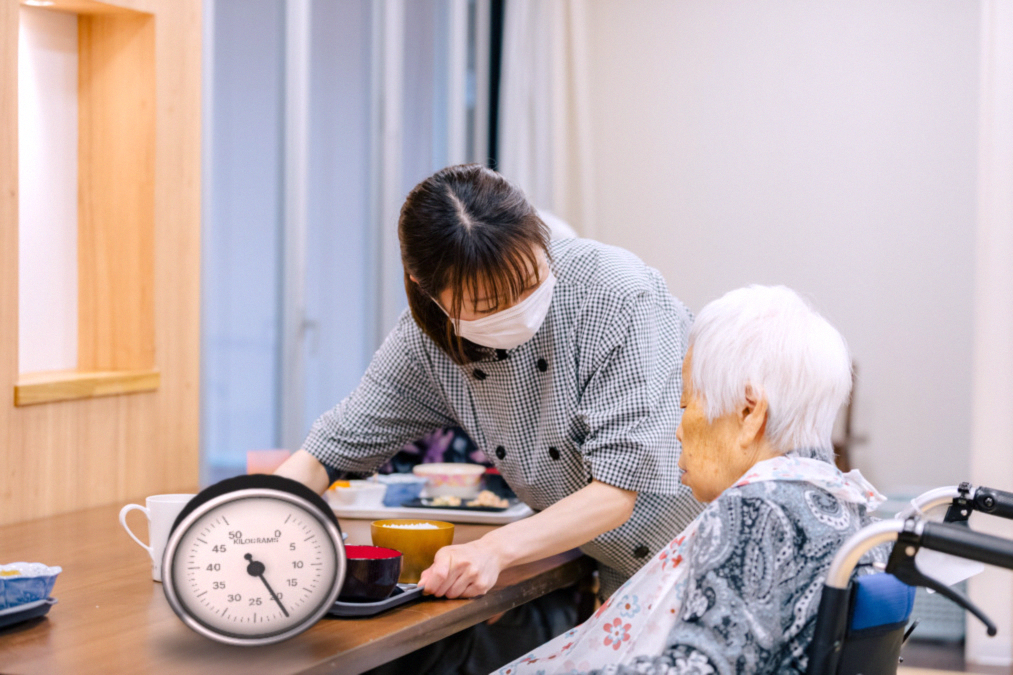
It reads value=20 unit=kg
